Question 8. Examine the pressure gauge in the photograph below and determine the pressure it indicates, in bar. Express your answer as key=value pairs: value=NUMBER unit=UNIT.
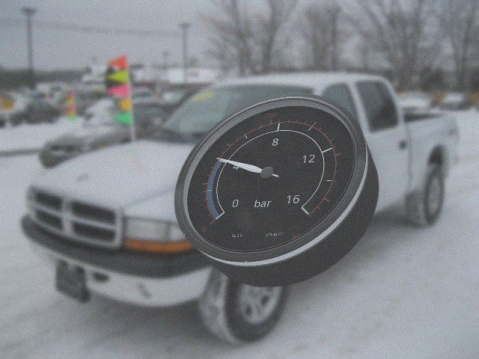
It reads value=4 unit=bar
